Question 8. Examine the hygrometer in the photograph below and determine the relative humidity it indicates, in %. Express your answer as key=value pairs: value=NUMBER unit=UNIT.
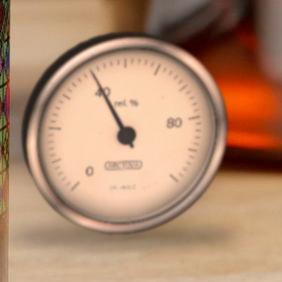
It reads value=40 unit=%
